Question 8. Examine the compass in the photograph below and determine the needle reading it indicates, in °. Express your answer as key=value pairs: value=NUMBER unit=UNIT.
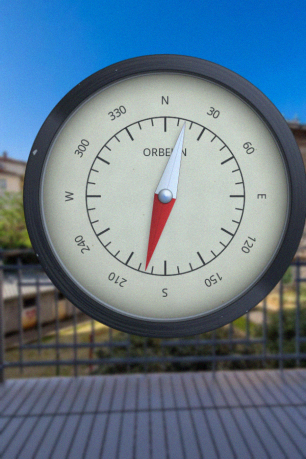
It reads value=195 unit=°
